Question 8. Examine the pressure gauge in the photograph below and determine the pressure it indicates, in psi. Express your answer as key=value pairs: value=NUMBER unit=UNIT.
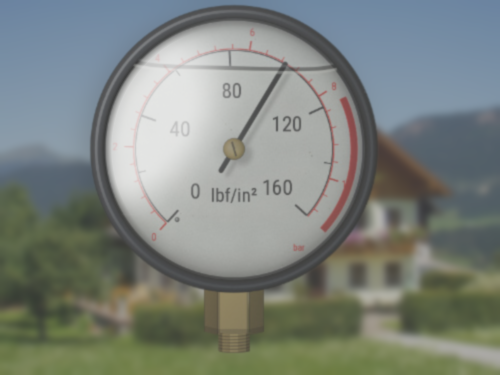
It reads value=100 unit=psi
